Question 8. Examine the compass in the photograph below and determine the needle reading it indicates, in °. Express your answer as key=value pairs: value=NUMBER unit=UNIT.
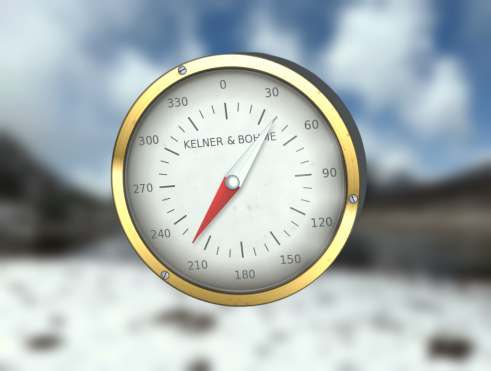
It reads value=220 unit=°
